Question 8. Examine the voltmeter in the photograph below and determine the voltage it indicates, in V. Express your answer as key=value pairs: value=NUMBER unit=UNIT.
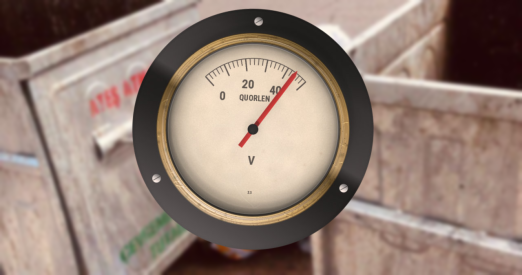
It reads value=44 unit=V
